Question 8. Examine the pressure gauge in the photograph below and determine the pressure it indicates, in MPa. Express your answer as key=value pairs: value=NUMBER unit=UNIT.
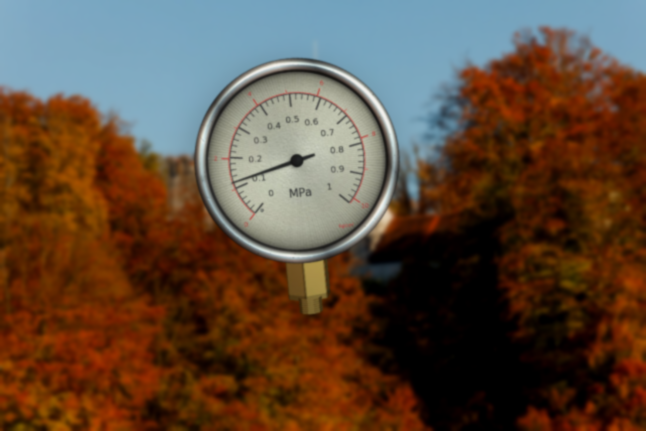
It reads value=0.12 unit=MPa
